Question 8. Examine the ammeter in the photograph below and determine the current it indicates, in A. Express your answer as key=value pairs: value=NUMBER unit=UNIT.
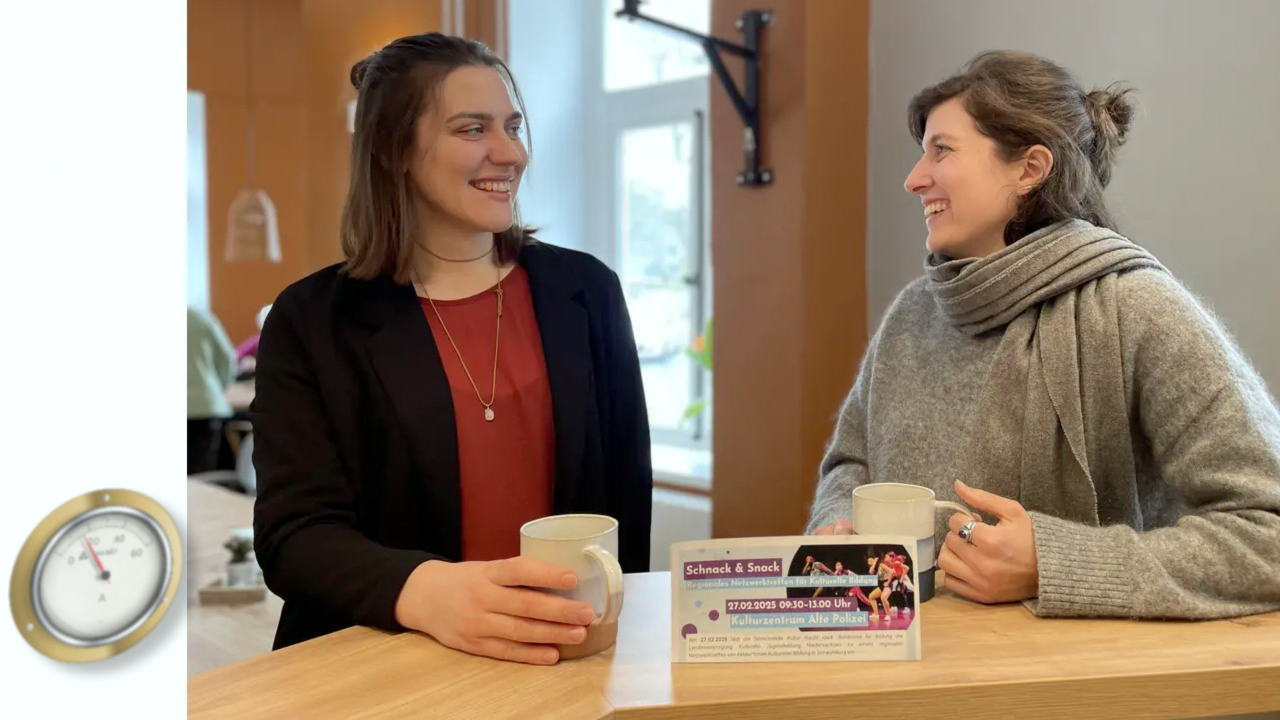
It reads value=15 unit=A
